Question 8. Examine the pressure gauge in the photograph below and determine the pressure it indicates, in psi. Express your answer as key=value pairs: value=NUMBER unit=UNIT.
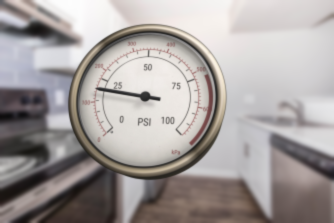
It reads value=20 unit=psi
